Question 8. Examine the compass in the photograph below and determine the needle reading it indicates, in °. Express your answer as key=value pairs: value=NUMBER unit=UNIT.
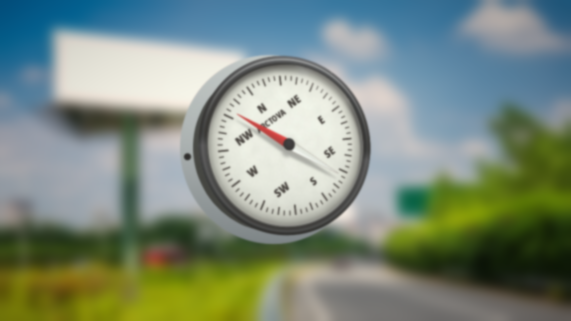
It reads value=335 unit=°
